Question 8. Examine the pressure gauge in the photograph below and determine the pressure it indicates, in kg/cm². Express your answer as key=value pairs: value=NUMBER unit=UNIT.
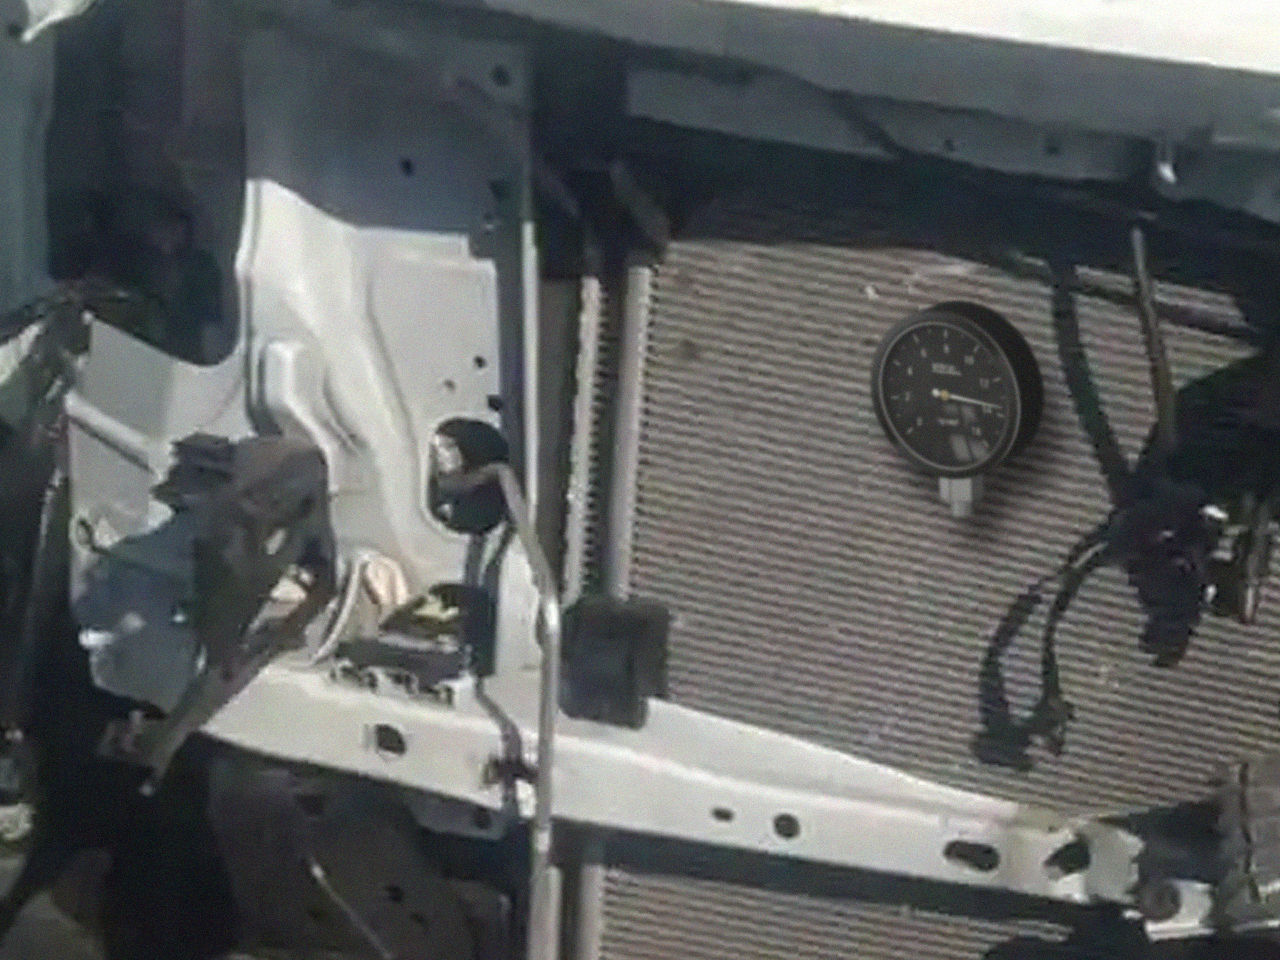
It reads value=13.5 unit=kg/cm²
